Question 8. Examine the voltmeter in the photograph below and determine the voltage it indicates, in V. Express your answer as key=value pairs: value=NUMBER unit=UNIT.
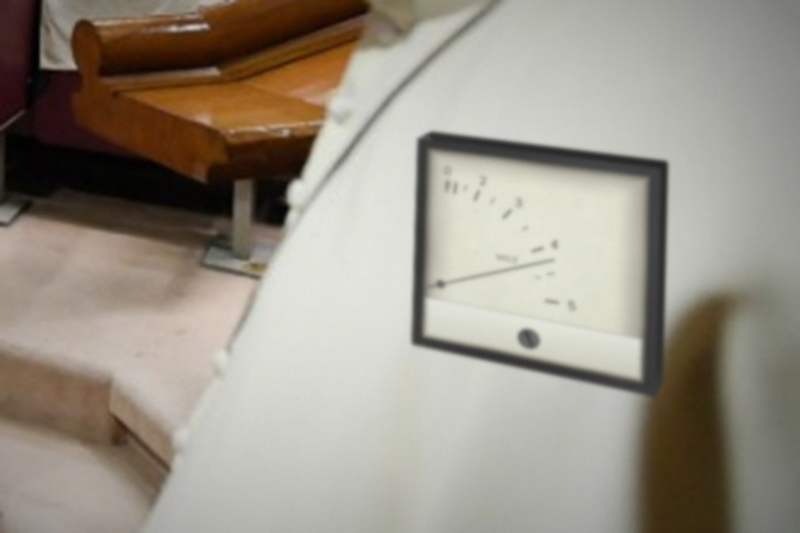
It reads value=4.25 unit=V
